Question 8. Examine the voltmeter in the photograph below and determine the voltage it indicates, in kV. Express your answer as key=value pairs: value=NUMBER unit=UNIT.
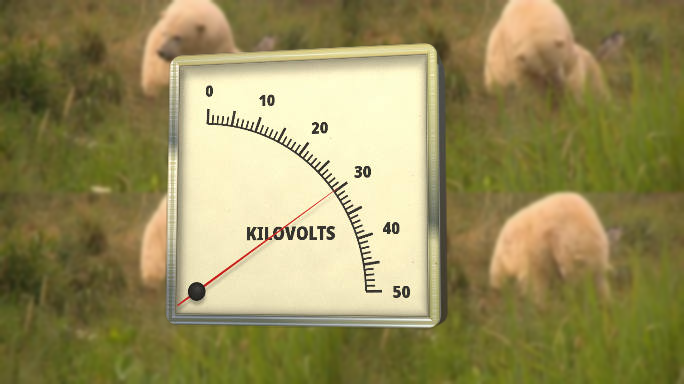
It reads value=30 unit=kV
